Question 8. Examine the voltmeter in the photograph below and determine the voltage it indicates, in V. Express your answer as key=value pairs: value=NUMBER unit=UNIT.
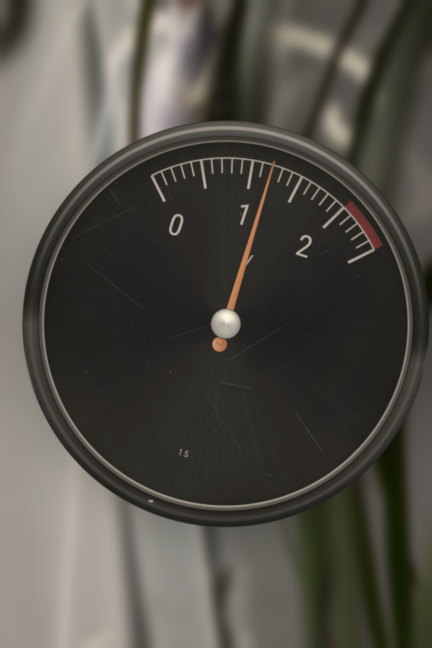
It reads value=1.2 unit=V
